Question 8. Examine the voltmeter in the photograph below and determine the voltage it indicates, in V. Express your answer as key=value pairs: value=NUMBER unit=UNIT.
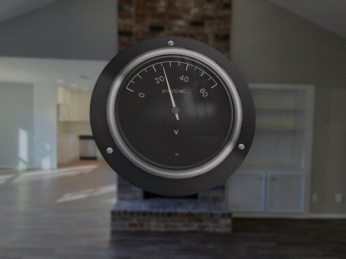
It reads value=25 unit=V
